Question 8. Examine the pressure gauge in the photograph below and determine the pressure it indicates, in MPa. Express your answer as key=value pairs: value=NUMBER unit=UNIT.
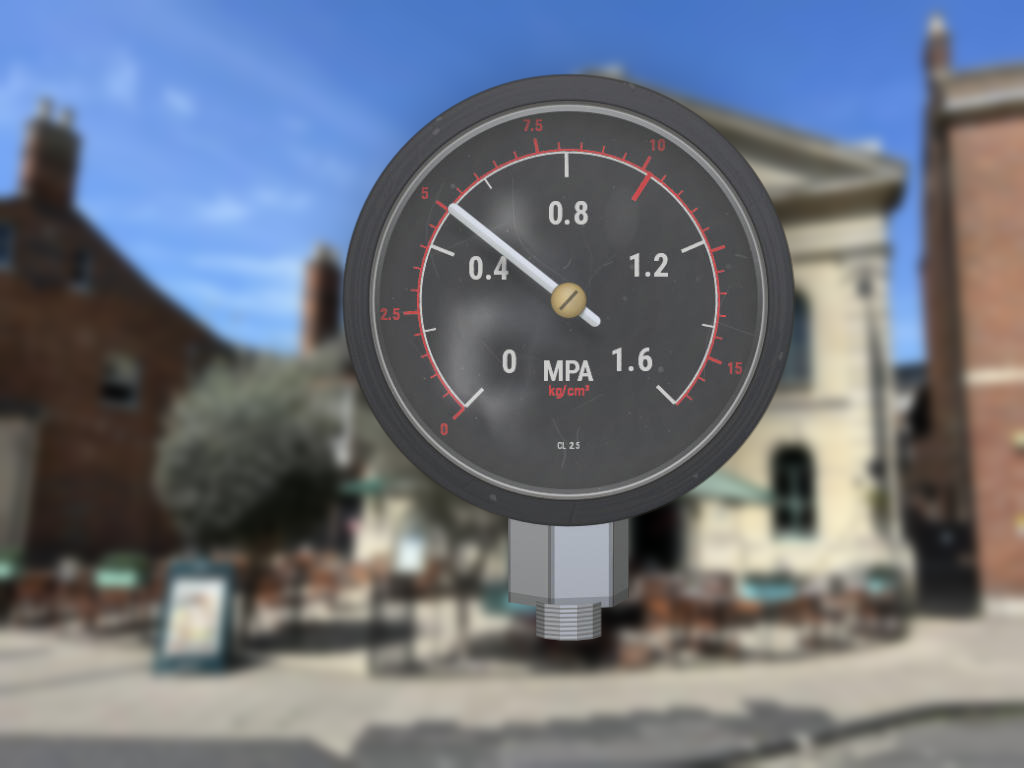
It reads value=0.5 unit=MPa
